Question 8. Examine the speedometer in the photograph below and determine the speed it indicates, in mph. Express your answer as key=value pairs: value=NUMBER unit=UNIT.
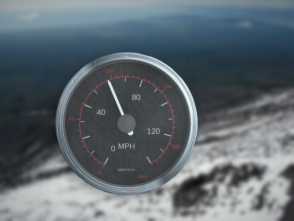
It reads value=60 unit=mph
